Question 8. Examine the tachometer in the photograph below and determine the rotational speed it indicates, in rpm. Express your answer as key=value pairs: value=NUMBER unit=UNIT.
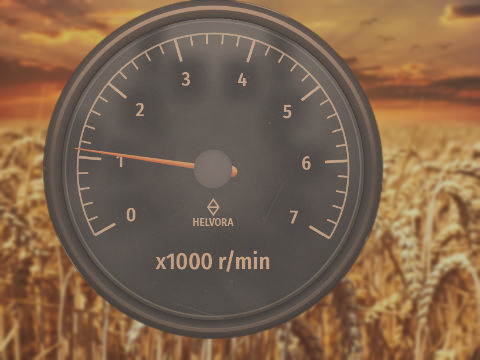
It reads value=1100 unit=rpm
